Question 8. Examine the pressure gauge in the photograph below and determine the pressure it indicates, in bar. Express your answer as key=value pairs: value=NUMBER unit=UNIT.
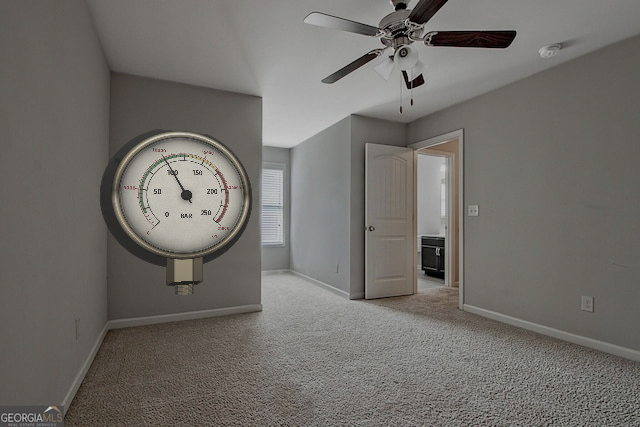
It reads value=100 unit=bar
